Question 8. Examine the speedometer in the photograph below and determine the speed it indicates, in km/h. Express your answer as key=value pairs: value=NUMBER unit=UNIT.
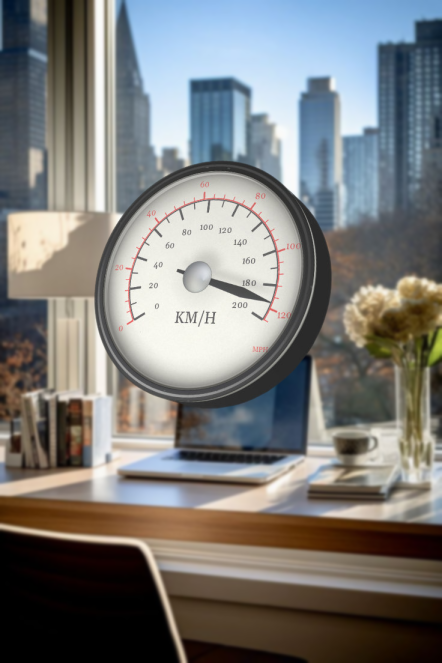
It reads value=190 unit=km/h
